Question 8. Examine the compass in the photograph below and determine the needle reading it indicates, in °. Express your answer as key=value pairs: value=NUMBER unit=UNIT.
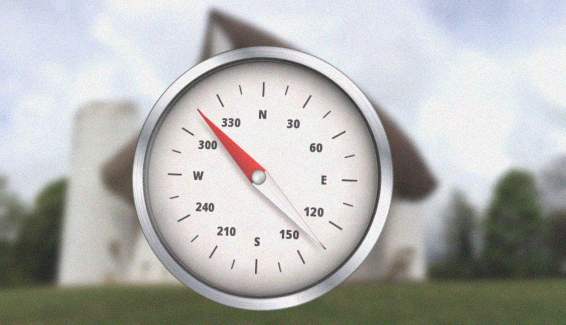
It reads value=315 unit=°
